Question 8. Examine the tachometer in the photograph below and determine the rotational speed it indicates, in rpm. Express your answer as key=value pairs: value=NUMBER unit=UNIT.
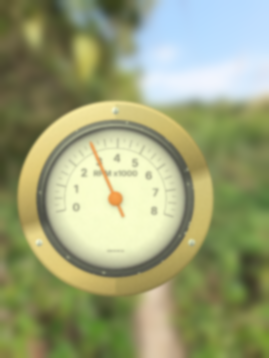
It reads value=3000 unit=rpm
